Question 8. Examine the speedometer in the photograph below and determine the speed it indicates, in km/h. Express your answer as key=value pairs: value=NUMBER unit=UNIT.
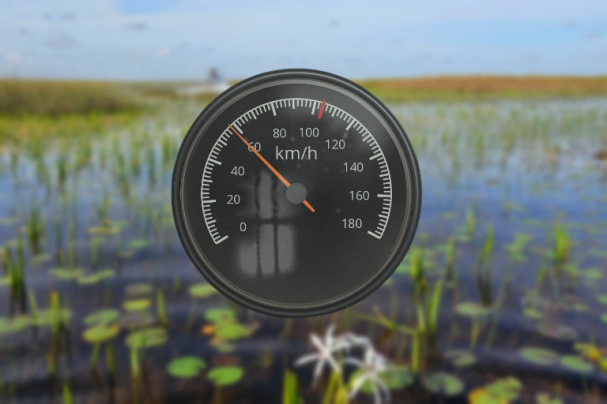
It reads value=58 unit=km/h
